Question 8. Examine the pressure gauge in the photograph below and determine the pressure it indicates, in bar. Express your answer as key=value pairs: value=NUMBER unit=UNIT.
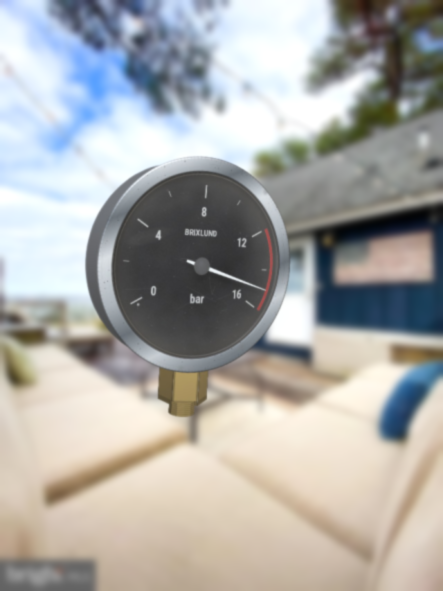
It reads value=15 unit=bar
